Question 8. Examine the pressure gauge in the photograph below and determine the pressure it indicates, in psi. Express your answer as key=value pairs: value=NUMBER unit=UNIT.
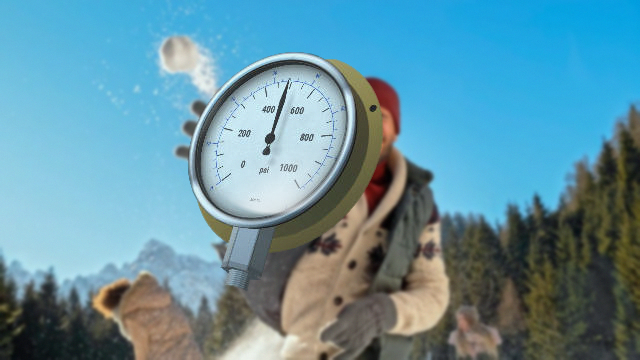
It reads value=500 unit=psi
